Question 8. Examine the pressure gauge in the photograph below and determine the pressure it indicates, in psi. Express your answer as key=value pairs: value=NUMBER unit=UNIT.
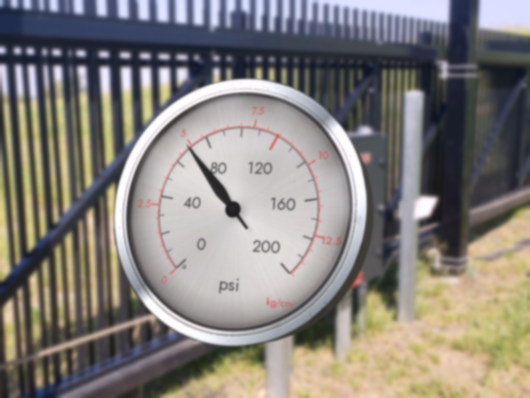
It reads value=70 unit=psi
